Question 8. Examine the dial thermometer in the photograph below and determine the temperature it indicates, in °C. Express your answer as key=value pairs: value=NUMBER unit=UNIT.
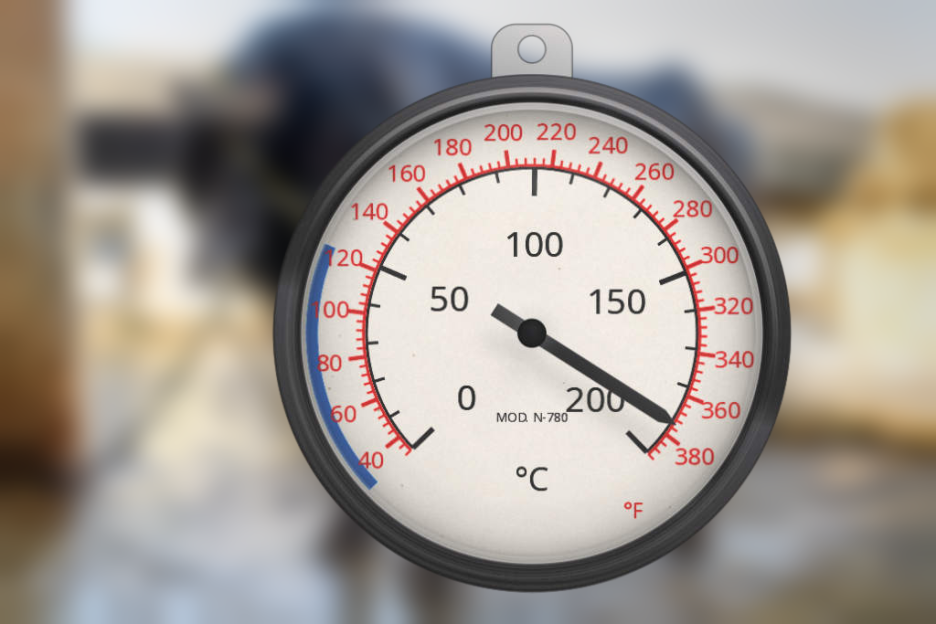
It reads value=190 unit=°C
